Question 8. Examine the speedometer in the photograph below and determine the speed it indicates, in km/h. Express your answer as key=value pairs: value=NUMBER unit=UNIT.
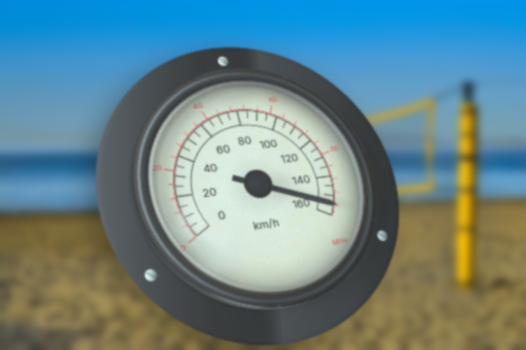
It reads value=155 unit=km/h
